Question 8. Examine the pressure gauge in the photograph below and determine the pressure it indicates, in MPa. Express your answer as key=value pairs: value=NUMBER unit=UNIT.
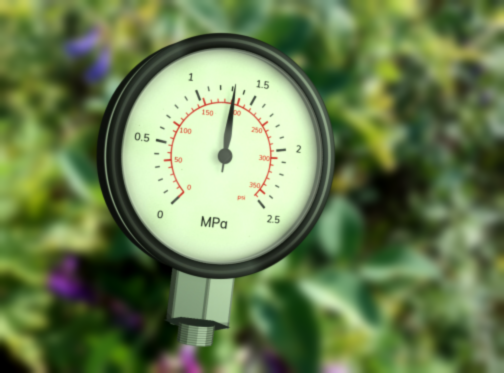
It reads value=1.3 unit=MPa
